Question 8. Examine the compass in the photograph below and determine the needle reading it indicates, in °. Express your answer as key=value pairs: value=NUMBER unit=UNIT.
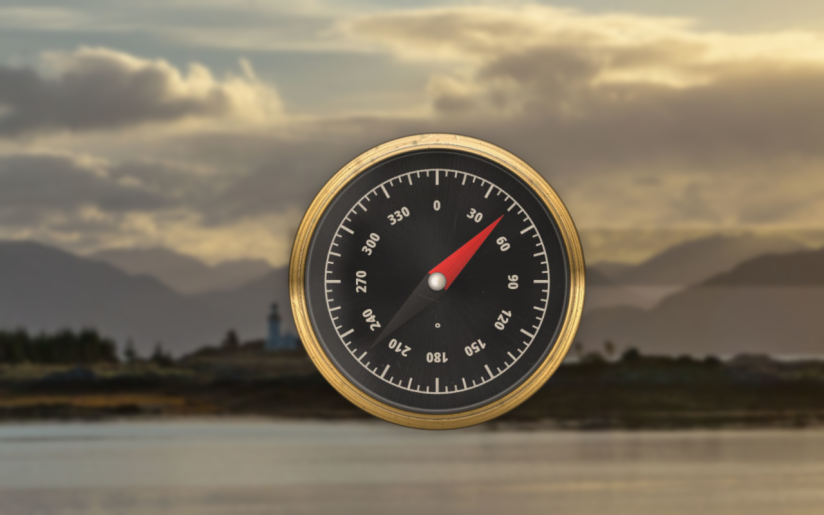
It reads value=45 unit=°
